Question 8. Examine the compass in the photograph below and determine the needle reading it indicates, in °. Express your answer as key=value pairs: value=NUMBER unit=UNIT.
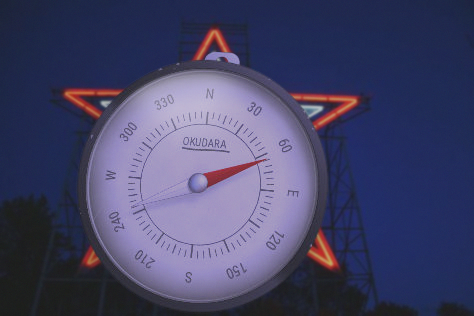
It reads value=65 unit=°
